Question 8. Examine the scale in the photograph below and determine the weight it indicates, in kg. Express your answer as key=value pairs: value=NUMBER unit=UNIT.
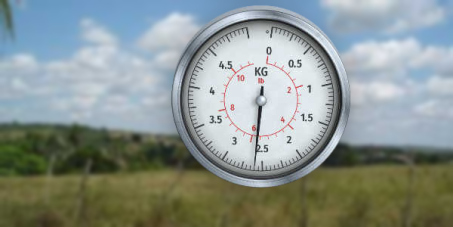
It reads value=2.6 unit=kg
